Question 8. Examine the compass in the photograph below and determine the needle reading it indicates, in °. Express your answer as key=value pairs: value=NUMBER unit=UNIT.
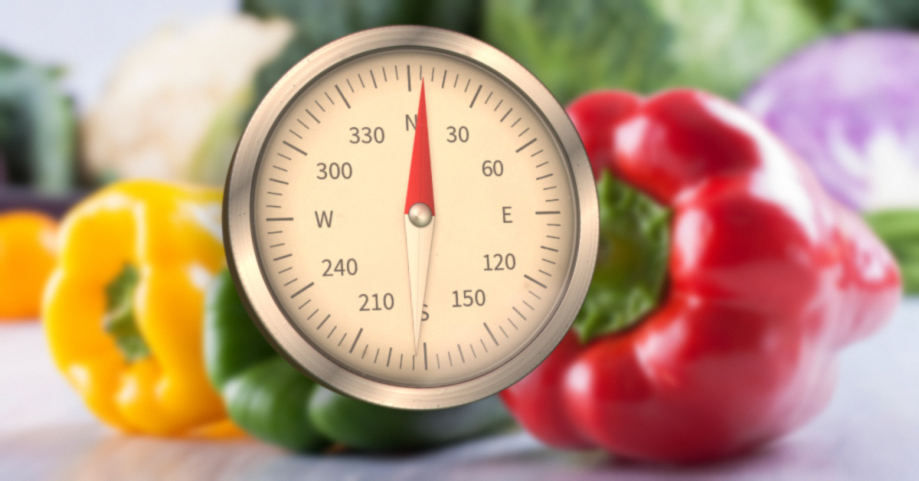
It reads value=5 unit=°
